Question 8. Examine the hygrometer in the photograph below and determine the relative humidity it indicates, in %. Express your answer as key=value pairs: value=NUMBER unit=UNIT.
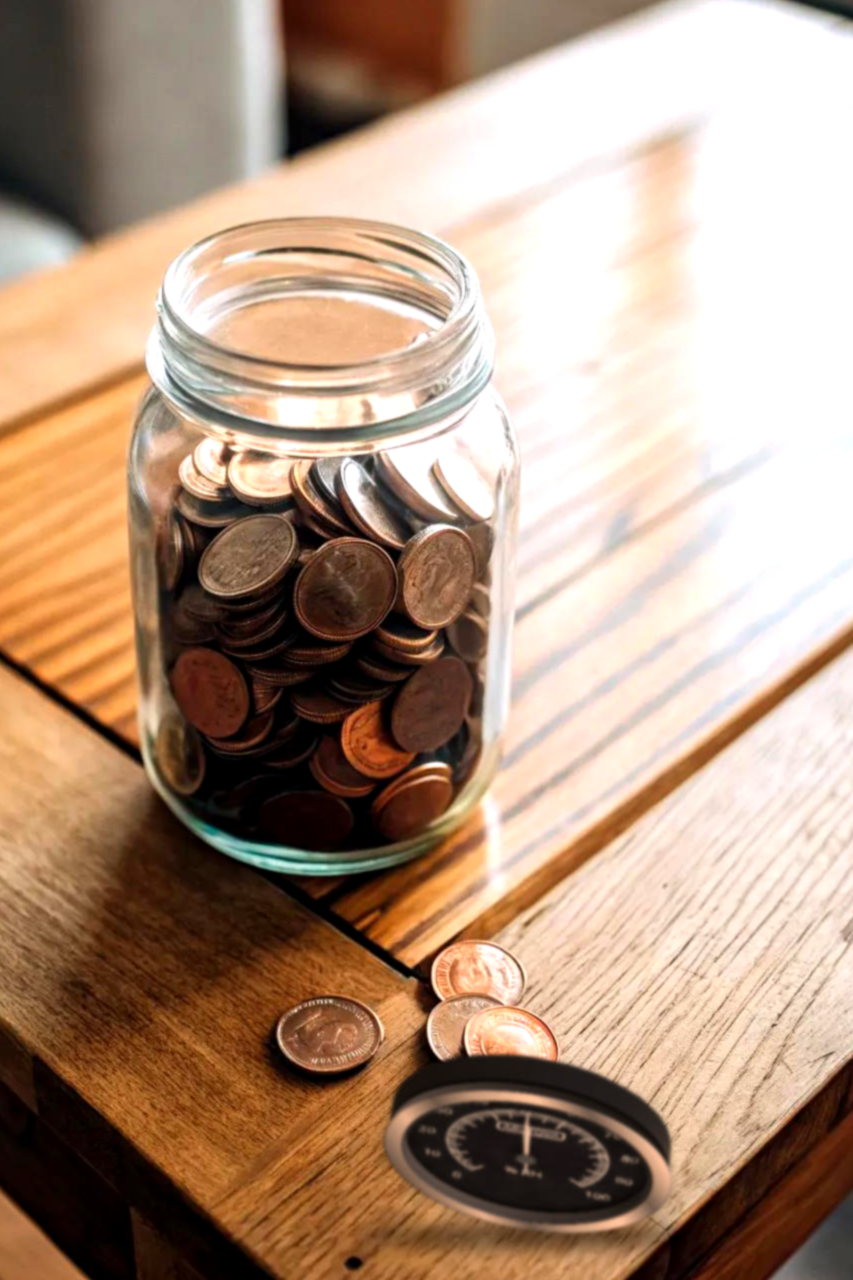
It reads value=50 unit=%
